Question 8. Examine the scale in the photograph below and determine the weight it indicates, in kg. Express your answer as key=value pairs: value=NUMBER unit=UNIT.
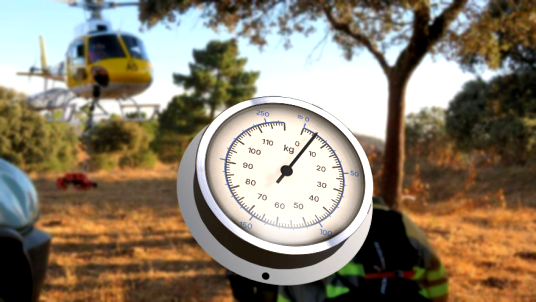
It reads value=5 unit=kg
